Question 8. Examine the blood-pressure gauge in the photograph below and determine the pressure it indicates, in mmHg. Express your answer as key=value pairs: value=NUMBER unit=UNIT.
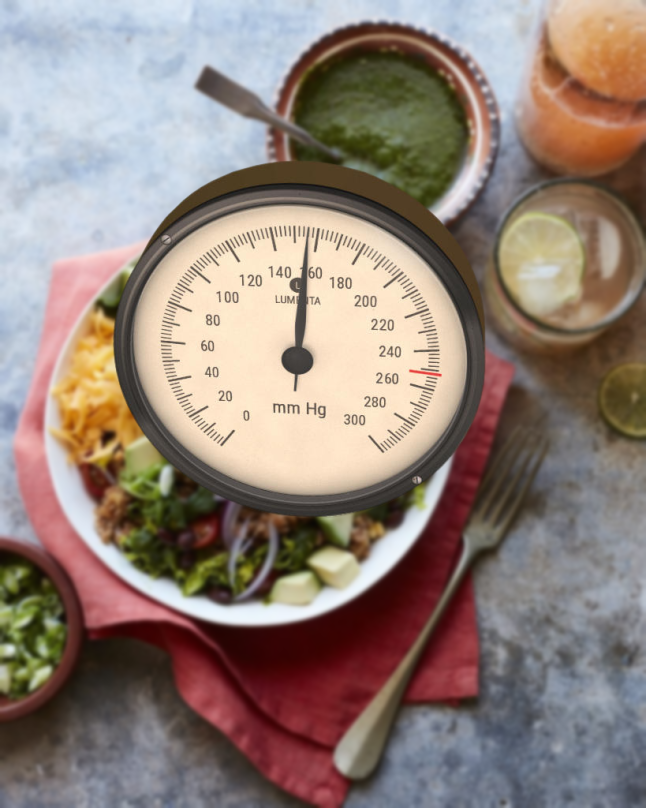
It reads value=156 unit=mmHg
